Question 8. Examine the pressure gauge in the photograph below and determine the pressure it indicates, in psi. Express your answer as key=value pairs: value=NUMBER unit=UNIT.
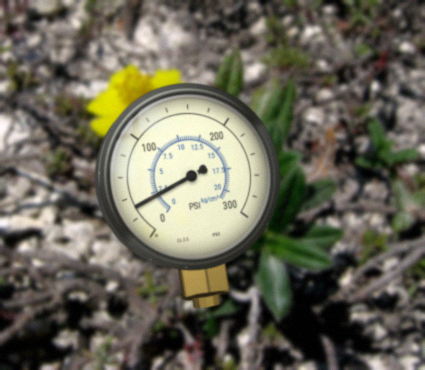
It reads value=30 unit=psi
